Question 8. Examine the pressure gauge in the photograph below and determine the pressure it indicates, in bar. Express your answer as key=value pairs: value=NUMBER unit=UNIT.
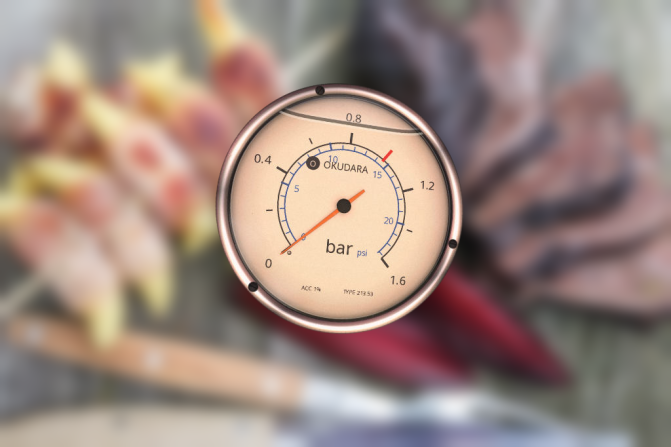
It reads value=0 unit=bar
